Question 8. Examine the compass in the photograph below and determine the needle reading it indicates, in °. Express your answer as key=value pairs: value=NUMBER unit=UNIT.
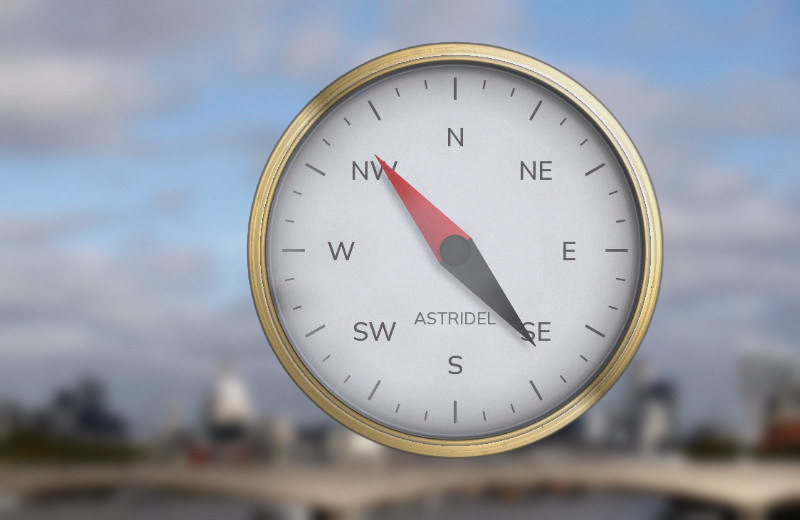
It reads value=320 unit=°
